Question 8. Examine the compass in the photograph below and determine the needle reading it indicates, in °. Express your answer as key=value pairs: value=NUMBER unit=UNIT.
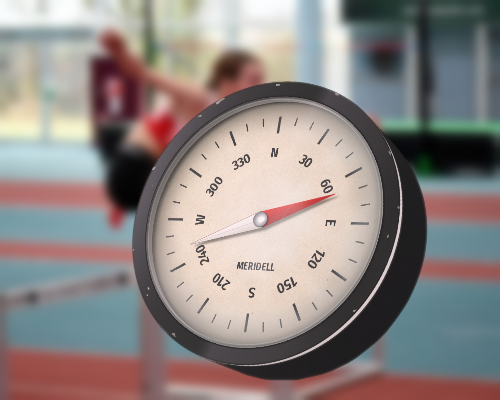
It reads value=70 unit=°
